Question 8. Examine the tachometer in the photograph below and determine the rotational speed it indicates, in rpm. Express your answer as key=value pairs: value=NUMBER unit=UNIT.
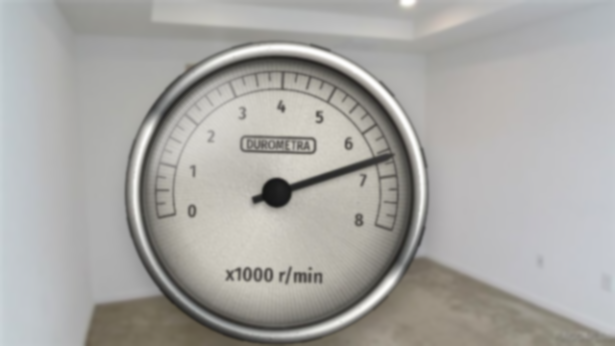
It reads value=6625 unit=rpm
